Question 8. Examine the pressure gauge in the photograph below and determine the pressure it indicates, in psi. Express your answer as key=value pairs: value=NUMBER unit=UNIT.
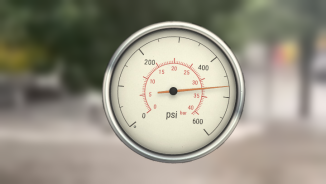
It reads value=475 unit=psi
